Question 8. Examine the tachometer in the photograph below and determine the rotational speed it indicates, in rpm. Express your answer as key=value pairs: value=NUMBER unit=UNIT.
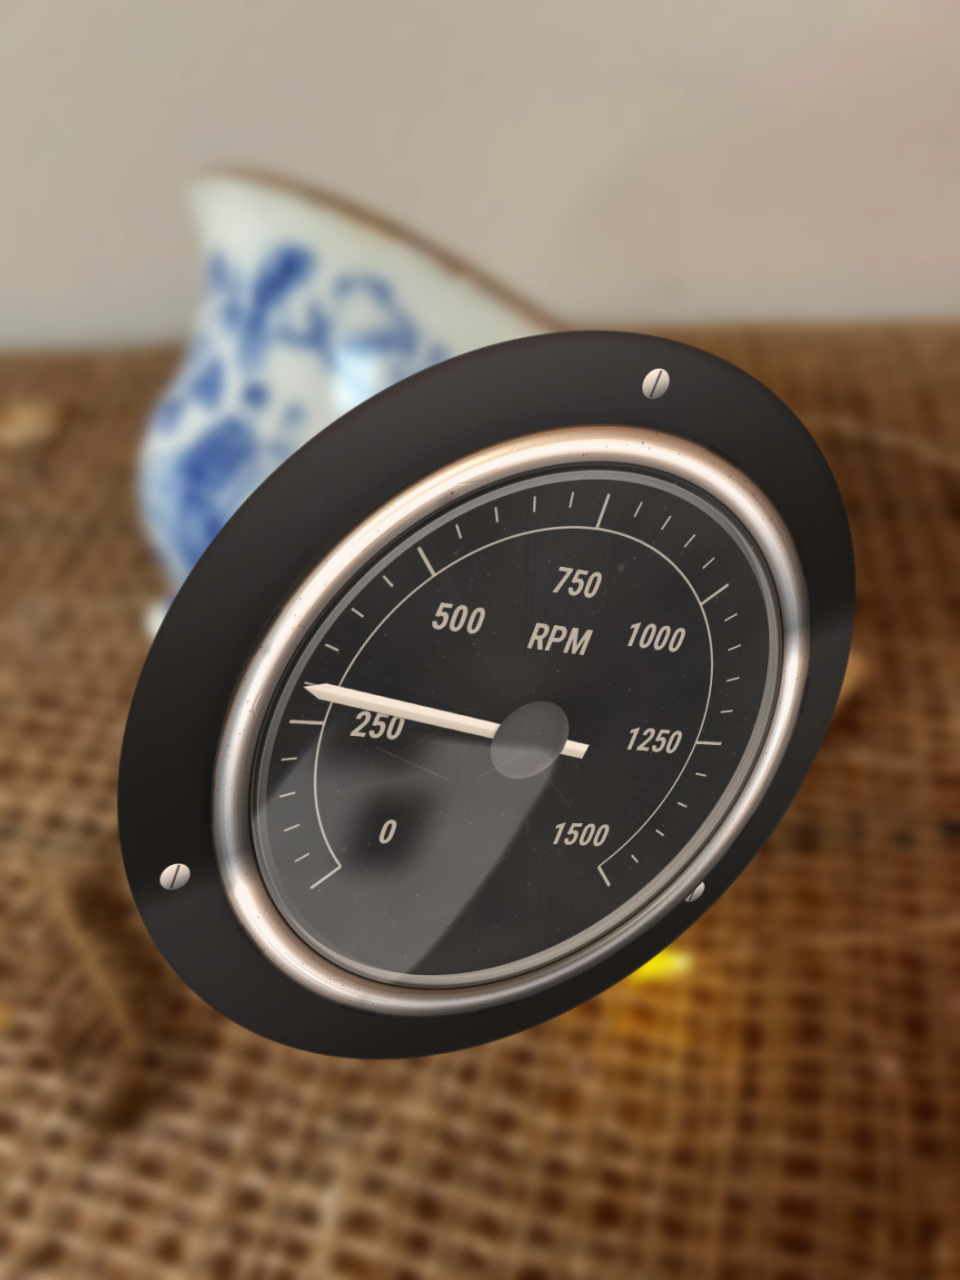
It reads value=300 unit=rpm
